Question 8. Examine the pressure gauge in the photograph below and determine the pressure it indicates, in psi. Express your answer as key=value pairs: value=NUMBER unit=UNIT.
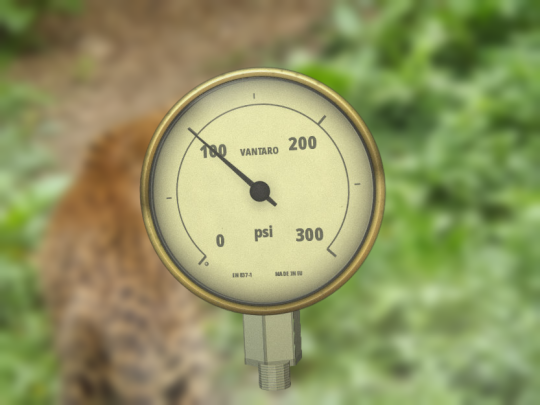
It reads value=100 unit=psi
